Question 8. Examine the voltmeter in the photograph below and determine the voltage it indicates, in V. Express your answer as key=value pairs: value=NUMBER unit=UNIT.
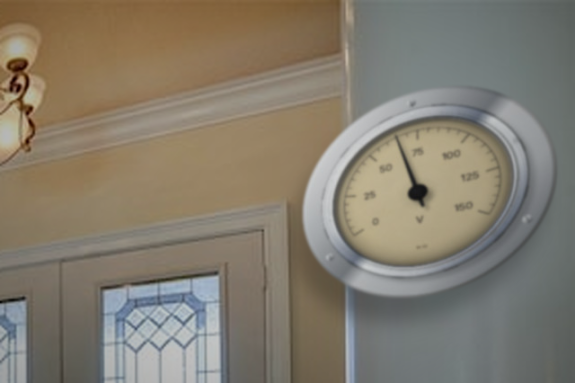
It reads value=65 unit=V
